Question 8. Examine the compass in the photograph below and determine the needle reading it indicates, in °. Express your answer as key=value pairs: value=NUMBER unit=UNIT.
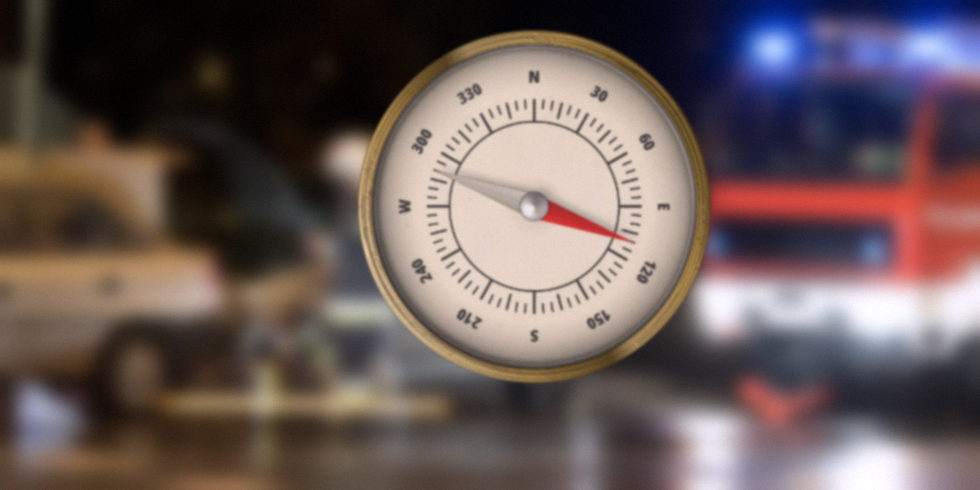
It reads value=110 unit=°
